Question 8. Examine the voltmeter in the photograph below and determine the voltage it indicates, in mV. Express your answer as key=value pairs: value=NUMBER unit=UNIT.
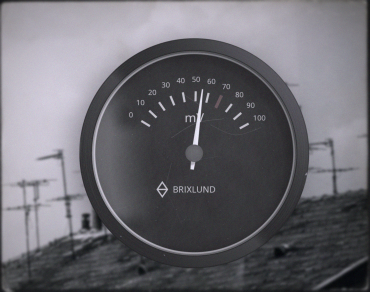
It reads value=55 unit=mV
